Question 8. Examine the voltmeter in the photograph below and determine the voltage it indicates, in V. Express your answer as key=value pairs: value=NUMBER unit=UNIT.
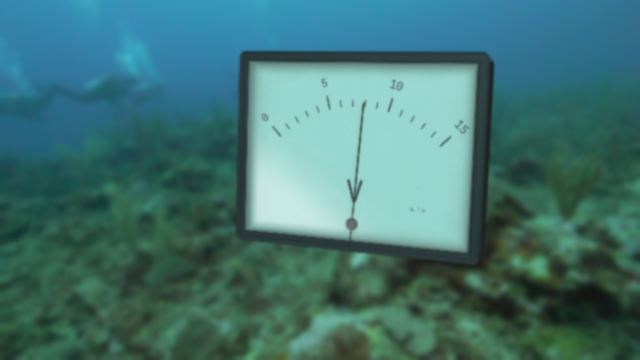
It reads value=8 unit=V
